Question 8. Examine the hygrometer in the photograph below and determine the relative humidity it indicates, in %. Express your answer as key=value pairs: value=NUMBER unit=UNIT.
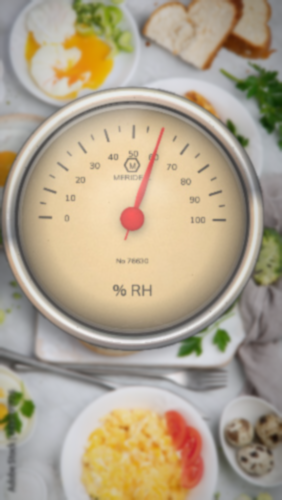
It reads value=60 unit=%
